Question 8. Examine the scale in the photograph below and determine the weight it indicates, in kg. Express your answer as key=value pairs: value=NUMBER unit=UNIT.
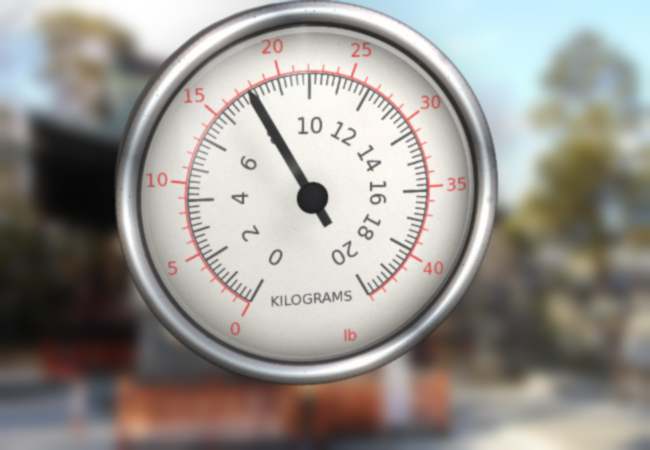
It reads value=8 unit=kg
